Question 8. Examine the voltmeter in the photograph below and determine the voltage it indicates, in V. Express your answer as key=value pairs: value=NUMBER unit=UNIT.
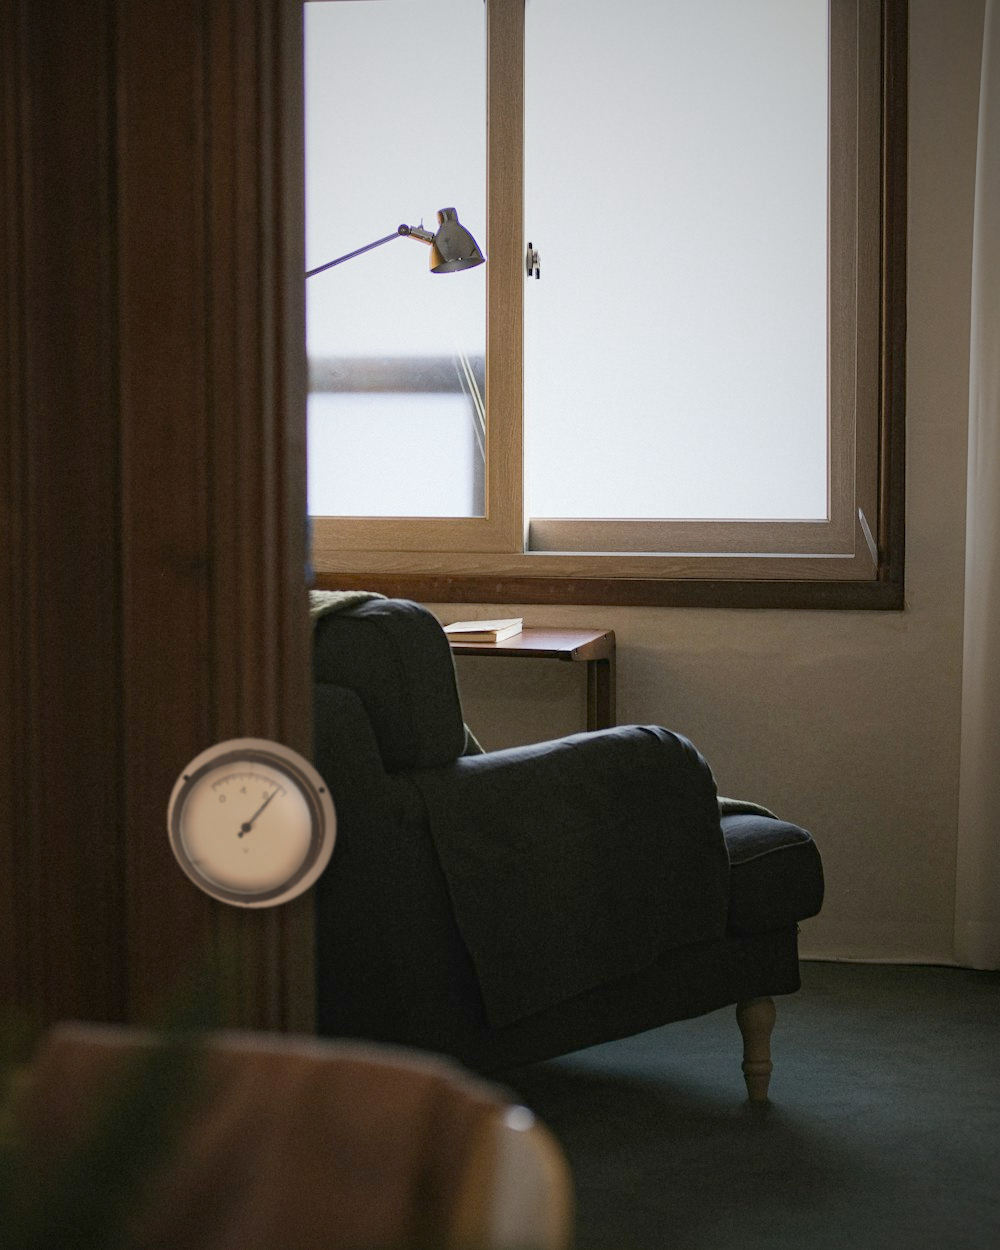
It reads value=9 unit=V
